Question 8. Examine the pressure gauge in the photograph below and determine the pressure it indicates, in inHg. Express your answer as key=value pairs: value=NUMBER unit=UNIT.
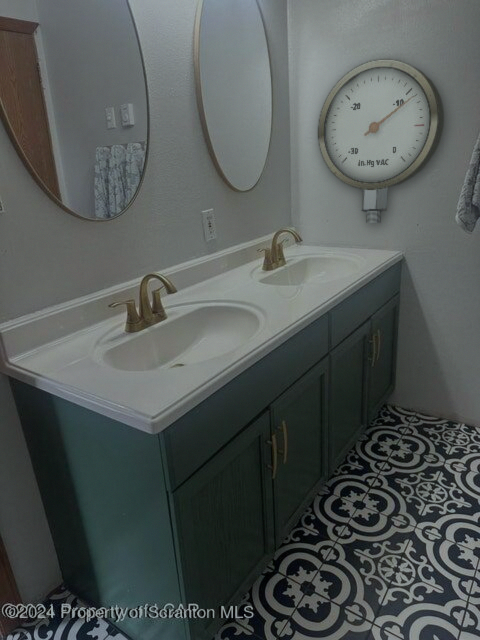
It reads value=-9 unit=inHg
